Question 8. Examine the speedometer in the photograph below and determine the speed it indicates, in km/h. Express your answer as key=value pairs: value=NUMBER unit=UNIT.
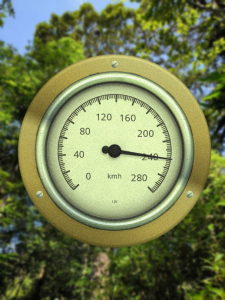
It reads value=240 unit=km/h
